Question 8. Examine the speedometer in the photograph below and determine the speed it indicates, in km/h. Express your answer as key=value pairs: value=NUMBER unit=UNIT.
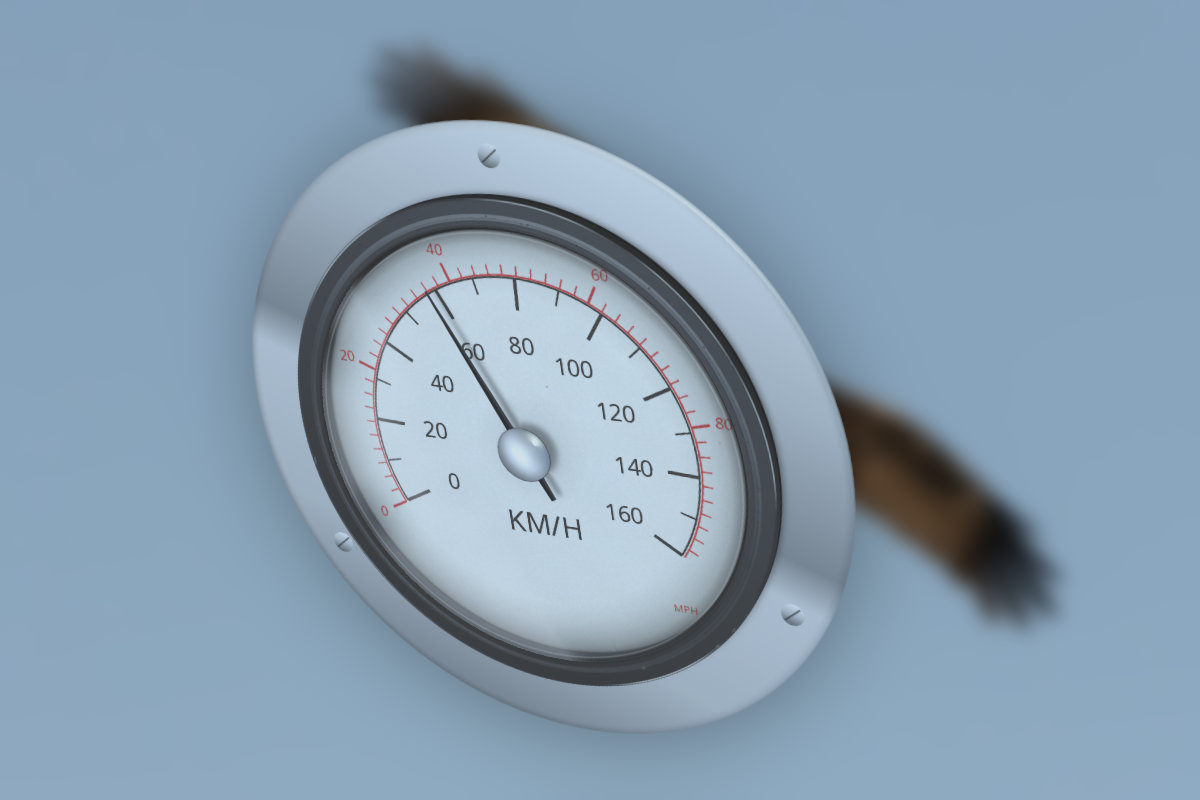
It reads value=60 unit=km/h
